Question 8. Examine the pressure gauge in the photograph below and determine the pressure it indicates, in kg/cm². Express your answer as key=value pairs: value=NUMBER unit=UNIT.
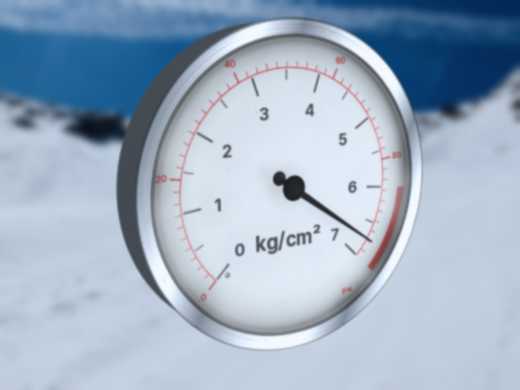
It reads value=6.75 unit=kg/cm²
